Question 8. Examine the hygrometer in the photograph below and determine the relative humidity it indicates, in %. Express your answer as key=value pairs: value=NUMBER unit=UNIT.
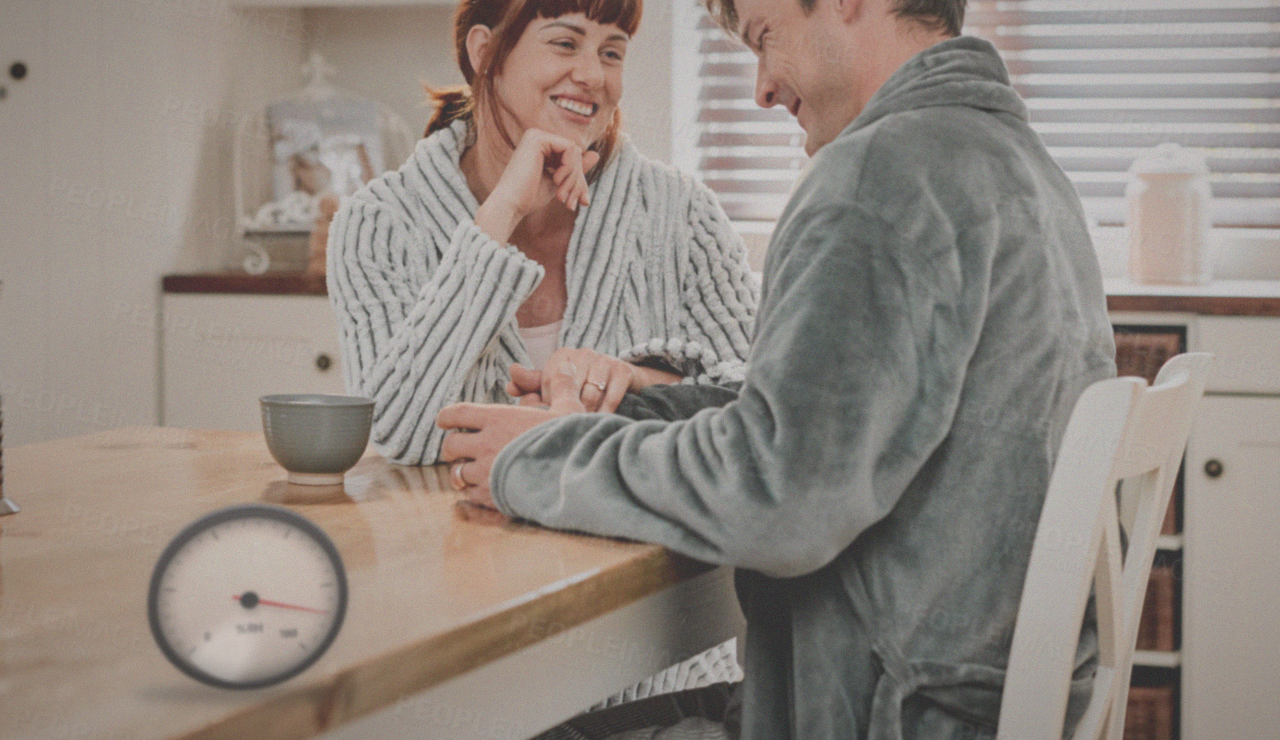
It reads value=88 unit=%
